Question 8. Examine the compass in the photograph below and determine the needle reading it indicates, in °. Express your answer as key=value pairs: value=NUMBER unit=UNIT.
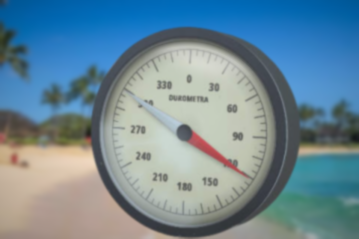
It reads value=120 unit=°
